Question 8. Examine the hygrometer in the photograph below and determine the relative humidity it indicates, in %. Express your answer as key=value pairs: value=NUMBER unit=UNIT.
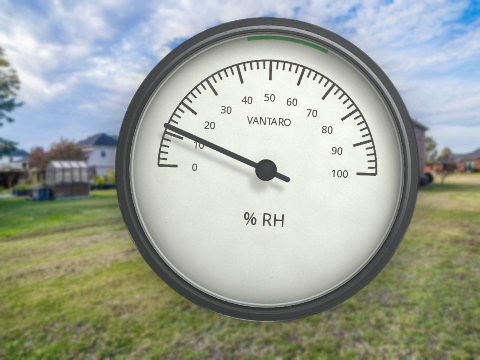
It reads value=12 unit=%
